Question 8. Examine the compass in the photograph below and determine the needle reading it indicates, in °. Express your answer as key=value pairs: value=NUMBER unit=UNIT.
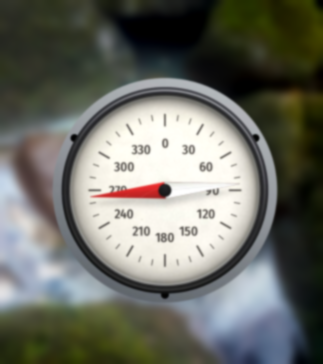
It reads value=265 unit=°
